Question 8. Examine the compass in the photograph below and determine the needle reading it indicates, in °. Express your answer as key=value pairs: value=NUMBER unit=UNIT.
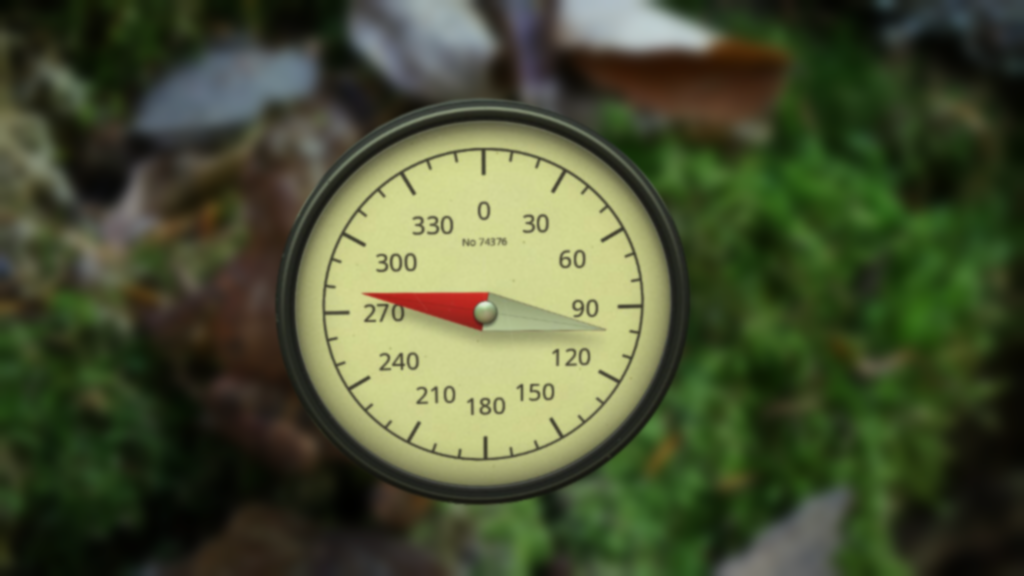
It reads value=280 unit=°
